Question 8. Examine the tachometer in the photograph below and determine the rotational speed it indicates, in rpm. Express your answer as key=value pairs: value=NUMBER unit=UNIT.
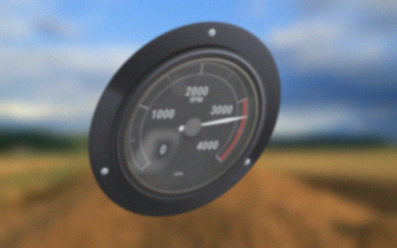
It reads value=3250 unit=rpm
